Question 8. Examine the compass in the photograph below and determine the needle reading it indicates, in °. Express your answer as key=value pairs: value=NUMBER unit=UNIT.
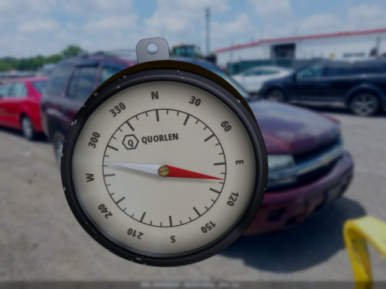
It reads value=105 unit=°
